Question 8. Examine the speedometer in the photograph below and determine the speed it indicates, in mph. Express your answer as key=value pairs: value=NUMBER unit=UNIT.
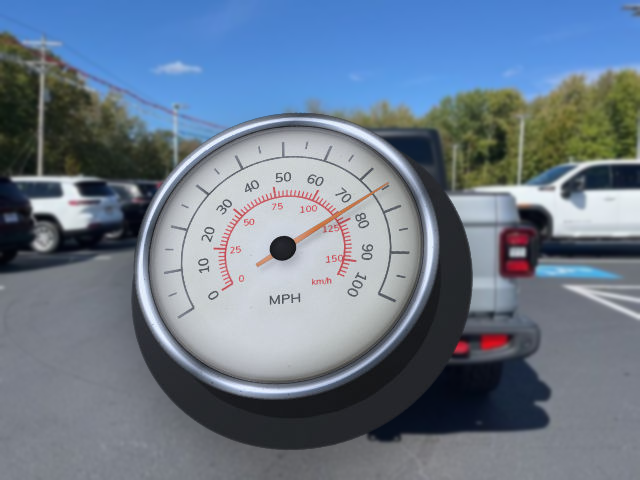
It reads value=75 unit=mph
